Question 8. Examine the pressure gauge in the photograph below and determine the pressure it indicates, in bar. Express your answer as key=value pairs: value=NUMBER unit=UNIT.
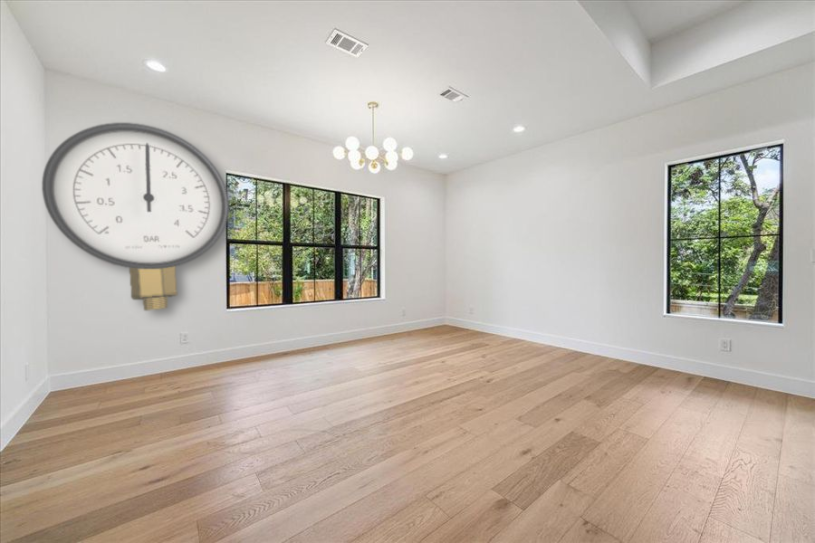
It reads value=2 unit=bar
